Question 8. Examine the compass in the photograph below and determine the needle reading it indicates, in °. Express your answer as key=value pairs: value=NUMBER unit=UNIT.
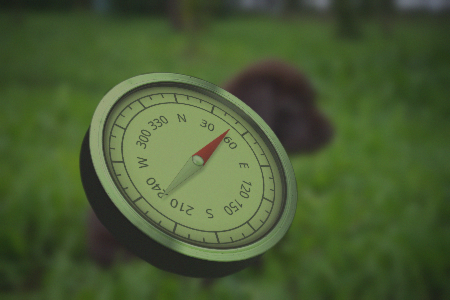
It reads value=50 unit=°
